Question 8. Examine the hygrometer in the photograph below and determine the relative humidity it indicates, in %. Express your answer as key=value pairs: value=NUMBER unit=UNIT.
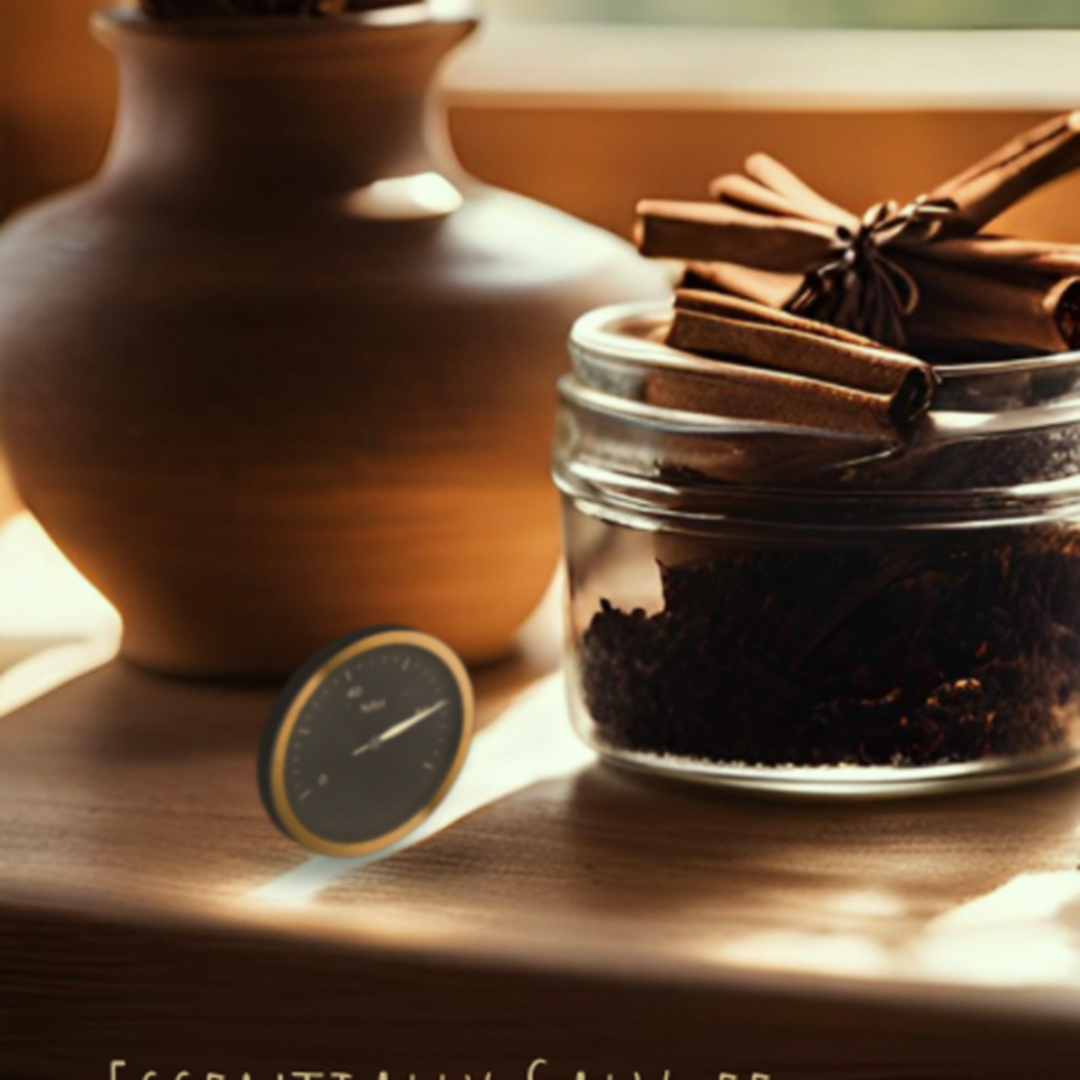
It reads value=80 unit=%
